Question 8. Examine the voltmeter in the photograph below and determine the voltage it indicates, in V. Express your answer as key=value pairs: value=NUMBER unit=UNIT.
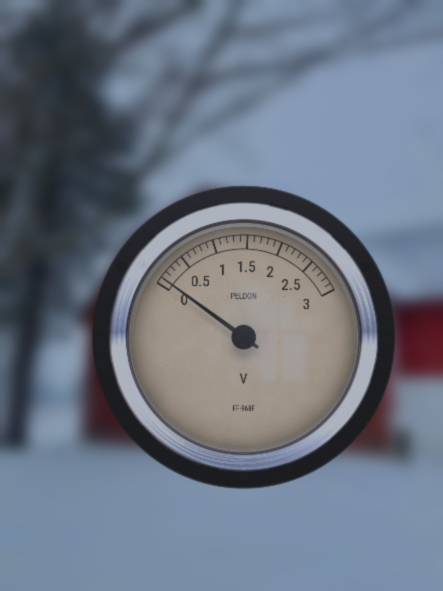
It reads value=0.1 unit=V
